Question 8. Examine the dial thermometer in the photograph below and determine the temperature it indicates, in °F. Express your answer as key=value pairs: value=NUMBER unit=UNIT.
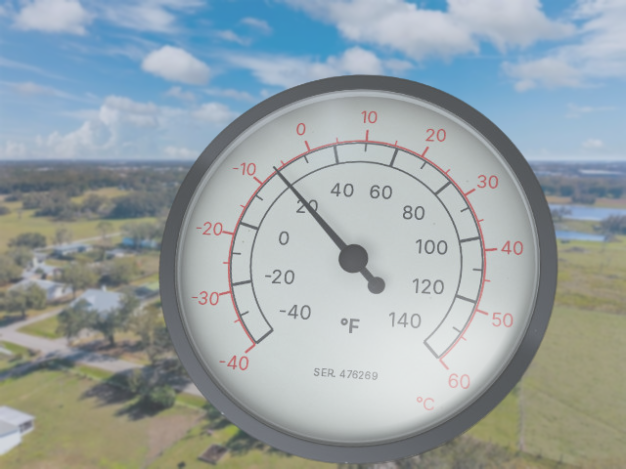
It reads value=20 unit=°F
